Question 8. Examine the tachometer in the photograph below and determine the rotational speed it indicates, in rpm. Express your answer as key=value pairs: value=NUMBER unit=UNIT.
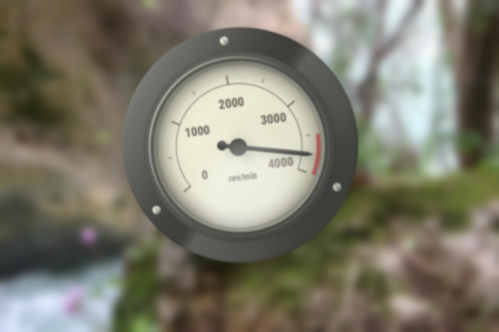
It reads value=3750 unit=rpm
